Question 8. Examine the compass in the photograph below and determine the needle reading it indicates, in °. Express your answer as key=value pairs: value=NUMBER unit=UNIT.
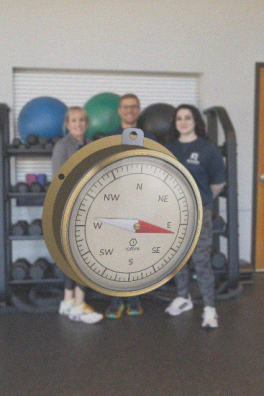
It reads value=100 unit=°
